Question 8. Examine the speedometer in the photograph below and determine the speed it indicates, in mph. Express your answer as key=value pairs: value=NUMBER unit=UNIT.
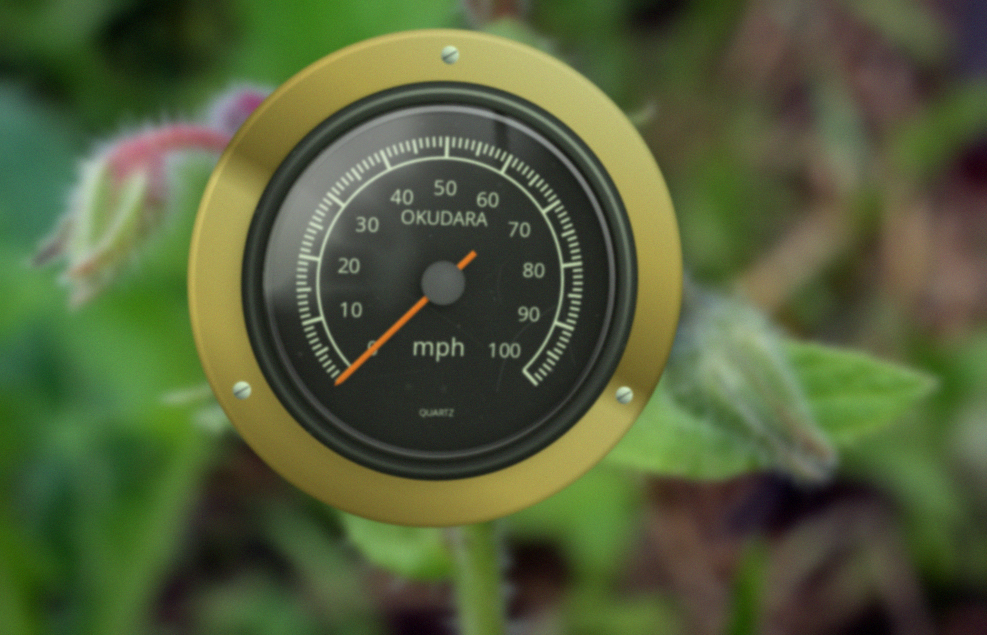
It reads value=0 unit=mph
